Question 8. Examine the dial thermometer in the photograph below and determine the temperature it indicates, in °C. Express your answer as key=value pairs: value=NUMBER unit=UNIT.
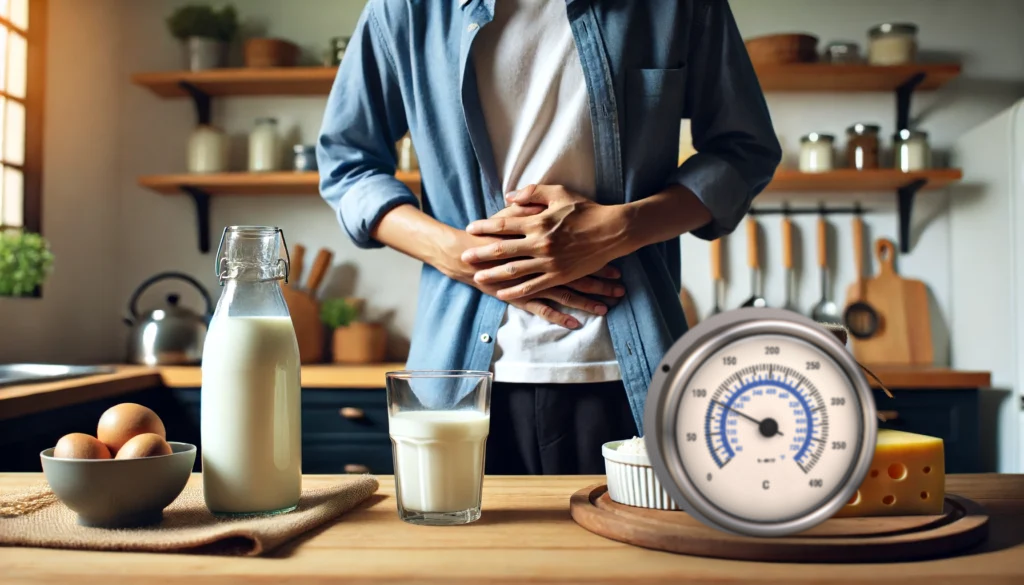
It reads value=100 unit=°C
